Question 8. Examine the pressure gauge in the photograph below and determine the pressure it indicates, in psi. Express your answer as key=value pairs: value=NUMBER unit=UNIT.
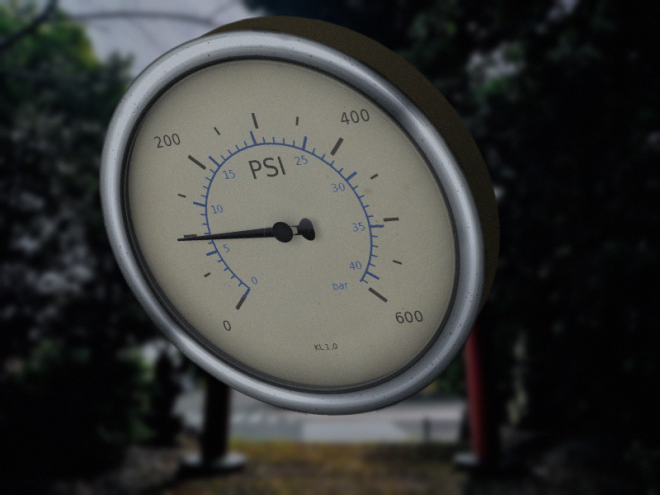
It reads value=100 unit=psi
